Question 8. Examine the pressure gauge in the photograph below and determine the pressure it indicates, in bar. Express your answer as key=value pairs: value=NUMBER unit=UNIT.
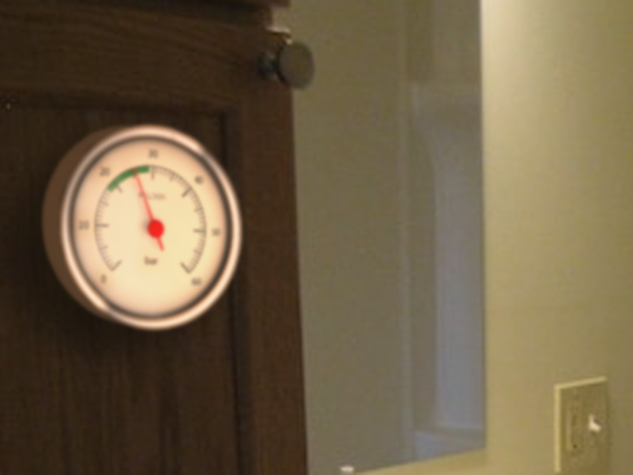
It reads value=25 unit=bar
